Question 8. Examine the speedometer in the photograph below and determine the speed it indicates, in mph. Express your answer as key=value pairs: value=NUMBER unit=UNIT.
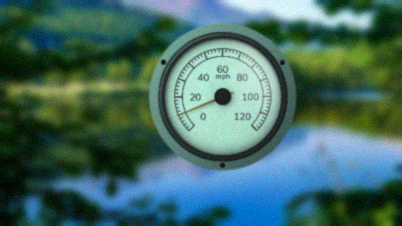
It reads value=10 unit=mph
